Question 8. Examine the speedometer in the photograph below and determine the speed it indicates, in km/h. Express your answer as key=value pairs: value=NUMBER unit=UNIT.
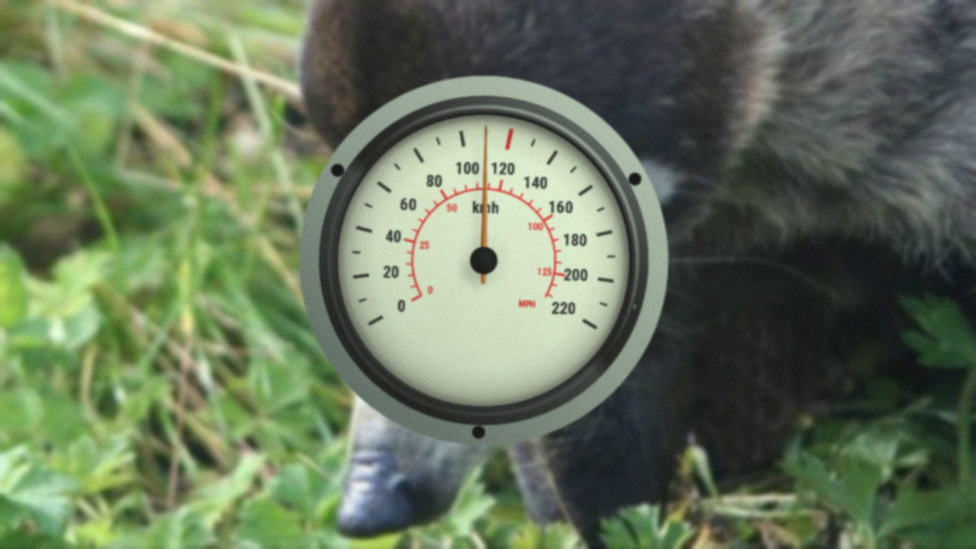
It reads value=110 unit=km/h
